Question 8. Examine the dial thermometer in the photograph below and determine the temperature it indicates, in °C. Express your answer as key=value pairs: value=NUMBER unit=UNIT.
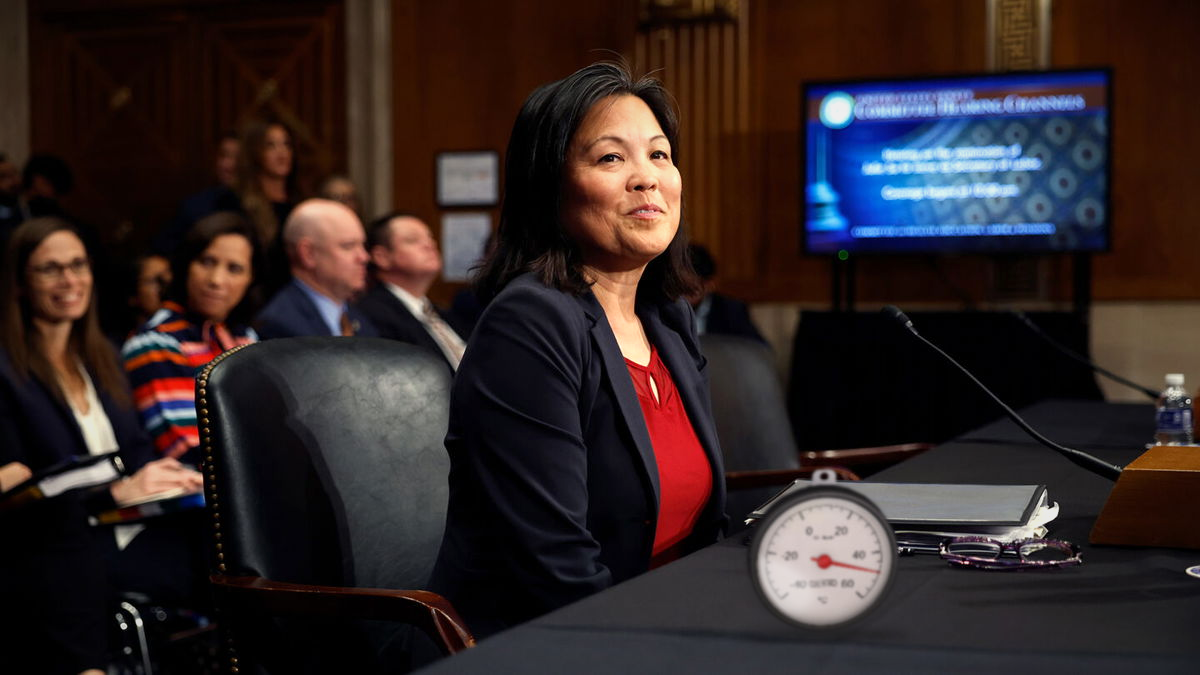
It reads value=48 unit=°C
